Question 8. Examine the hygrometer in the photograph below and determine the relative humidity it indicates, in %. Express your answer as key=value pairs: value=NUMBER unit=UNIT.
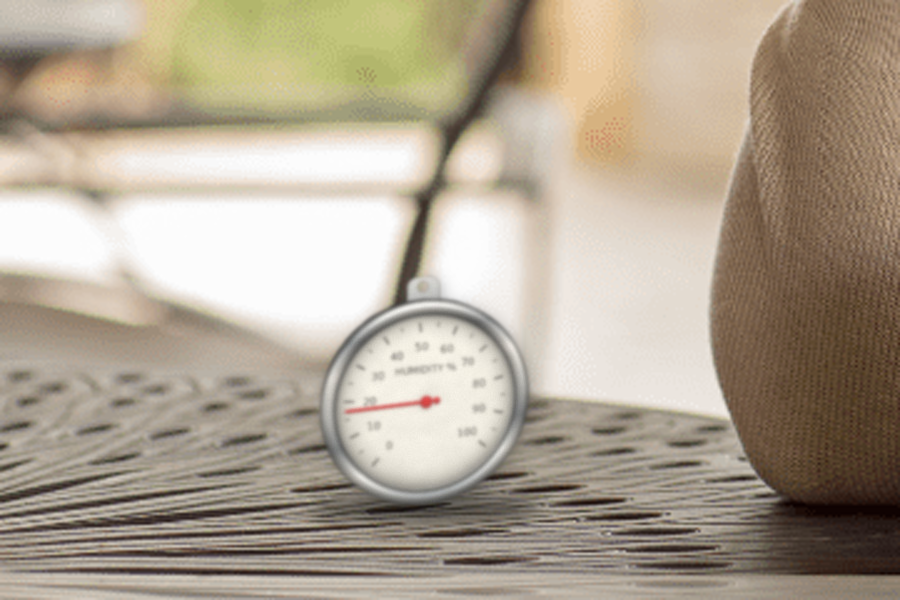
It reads value=17.5 unit=%
